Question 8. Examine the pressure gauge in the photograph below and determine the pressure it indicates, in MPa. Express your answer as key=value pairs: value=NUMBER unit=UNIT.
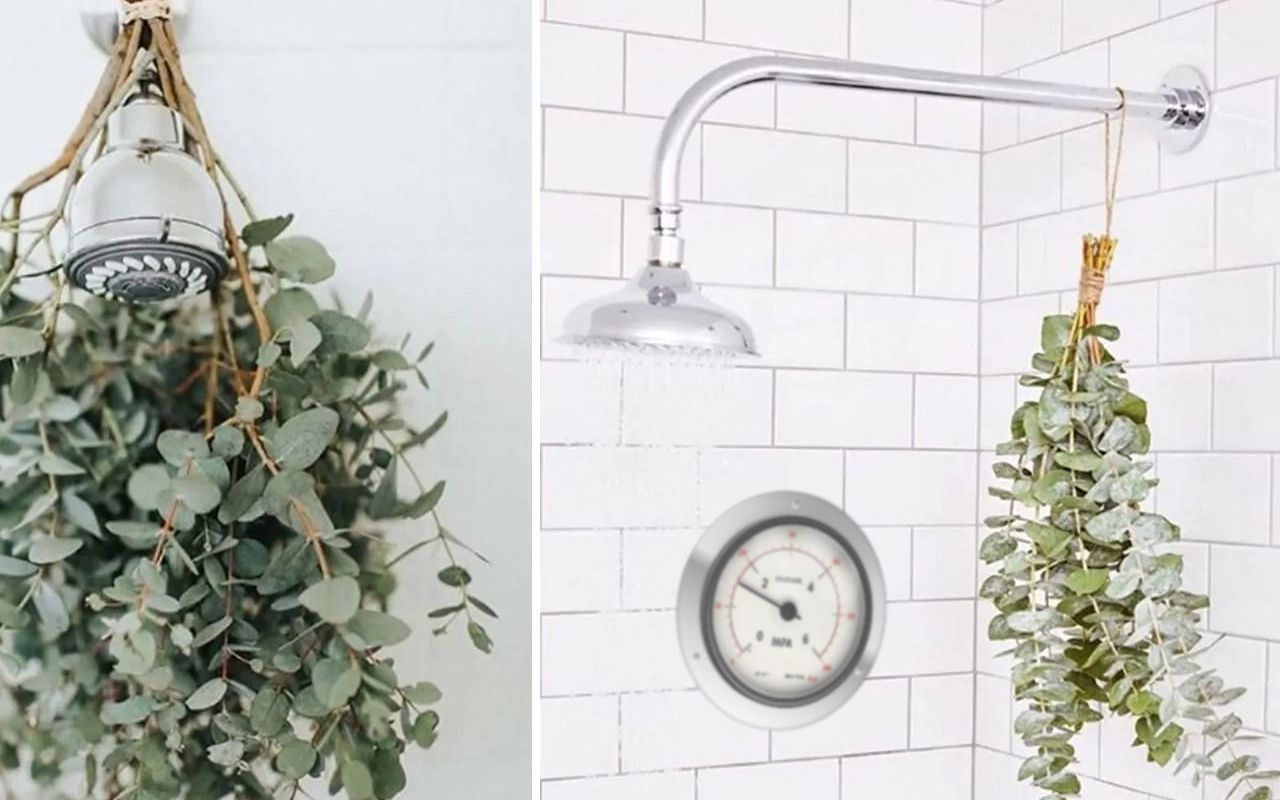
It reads value=1.5 unit=MPa
